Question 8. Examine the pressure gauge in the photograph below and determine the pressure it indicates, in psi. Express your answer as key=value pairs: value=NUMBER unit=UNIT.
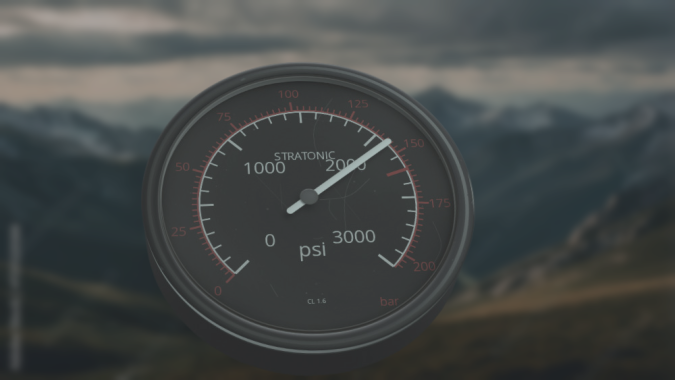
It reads value=2100 unit=psi
